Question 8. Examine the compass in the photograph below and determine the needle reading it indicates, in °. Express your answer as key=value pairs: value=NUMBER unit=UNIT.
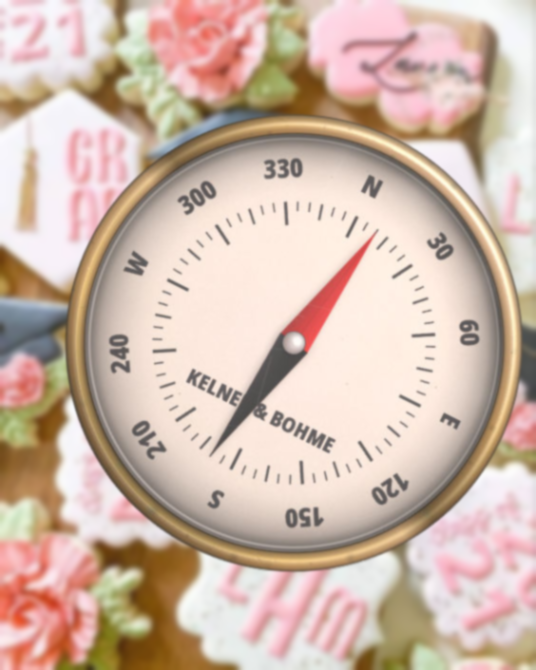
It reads value=10 unit=°
